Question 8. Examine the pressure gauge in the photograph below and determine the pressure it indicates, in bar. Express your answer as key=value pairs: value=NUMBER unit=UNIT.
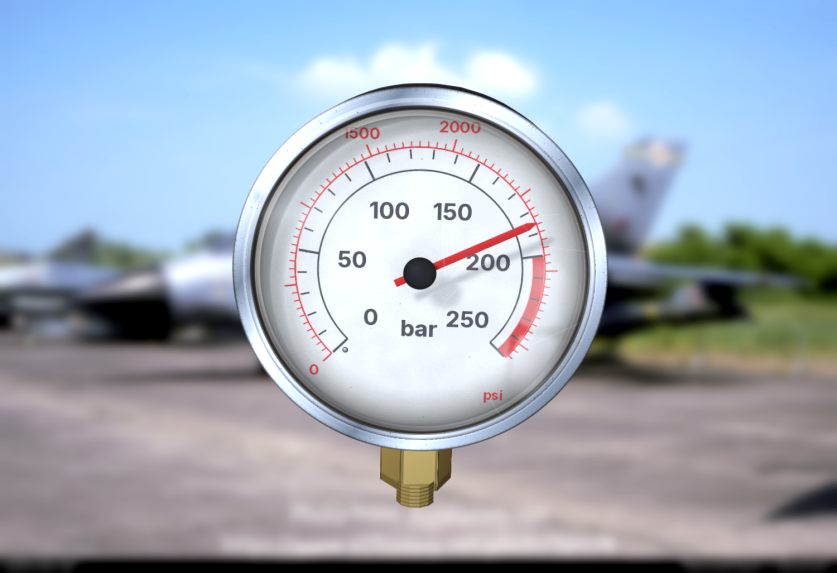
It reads value=185 unit=bar
